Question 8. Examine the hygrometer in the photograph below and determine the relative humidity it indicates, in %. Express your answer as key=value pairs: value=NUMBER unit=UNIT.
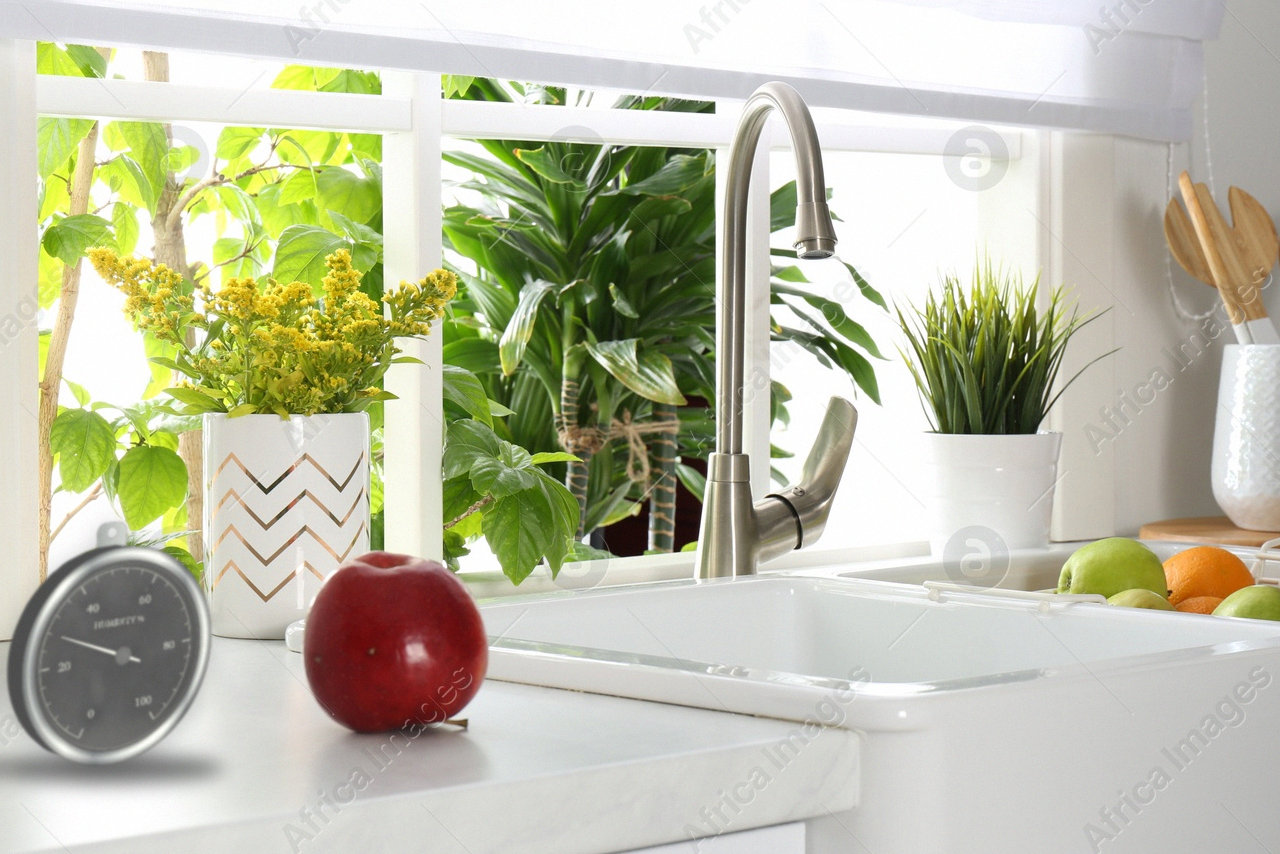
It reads value=28 unit=%
